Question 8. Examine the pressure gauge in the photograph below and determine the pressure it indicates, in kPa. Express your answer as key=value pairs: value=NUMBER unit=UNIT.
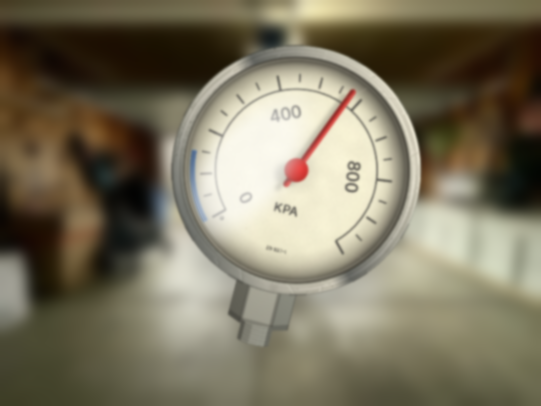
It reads value=575 unit=kPa
